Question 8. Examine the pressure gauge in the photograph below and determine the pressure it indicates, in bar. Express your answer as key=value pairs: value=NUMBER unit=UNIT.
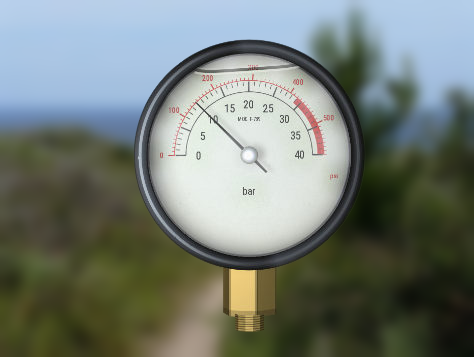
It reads value=10 unit=bar
